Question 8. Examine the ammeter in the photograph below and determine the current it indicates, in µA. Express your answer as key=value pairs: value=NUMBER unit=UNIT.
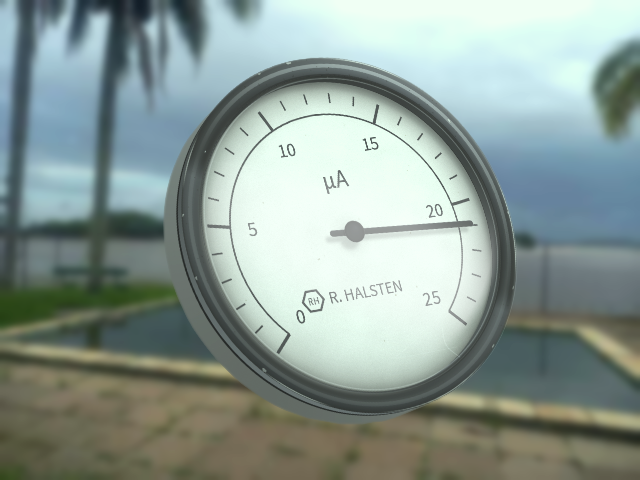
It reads value=21 unit=µA
